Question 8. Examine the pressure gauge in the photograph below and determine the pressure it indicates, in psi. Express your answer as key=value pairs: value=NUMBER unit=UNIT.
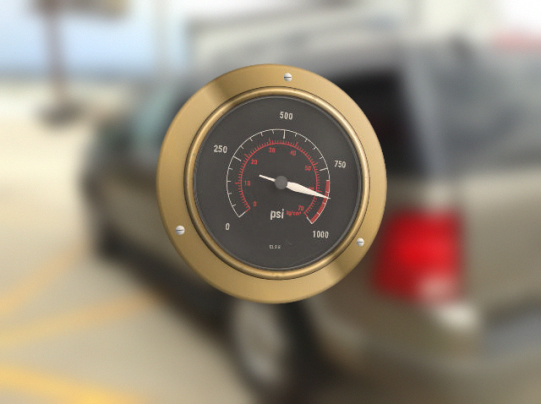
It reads value=875 unit=psi
